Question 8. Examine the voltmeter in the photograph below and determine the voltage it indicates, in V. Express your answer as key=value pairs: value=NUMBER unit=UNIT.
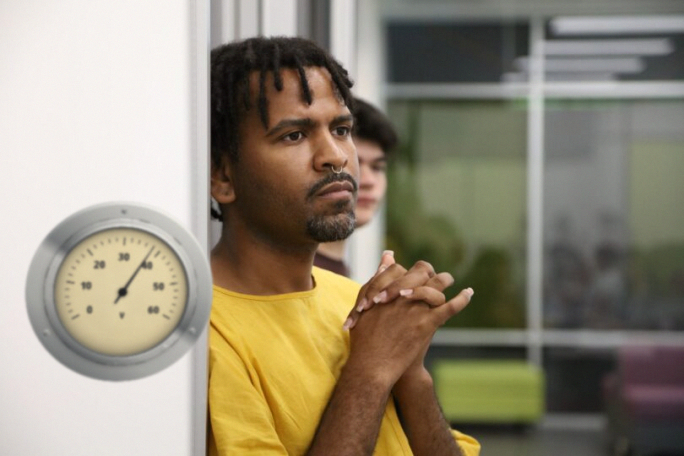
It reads value=38 unit=V
